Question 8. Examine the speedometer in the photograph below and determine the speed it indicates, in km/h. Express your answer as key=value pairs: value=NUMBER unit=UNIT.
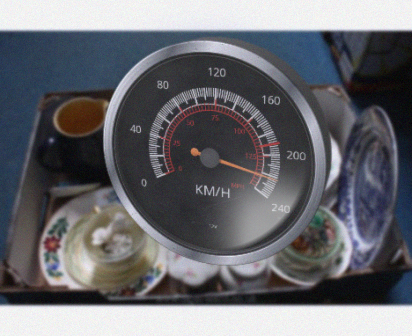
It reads value=220 unit=km/h
